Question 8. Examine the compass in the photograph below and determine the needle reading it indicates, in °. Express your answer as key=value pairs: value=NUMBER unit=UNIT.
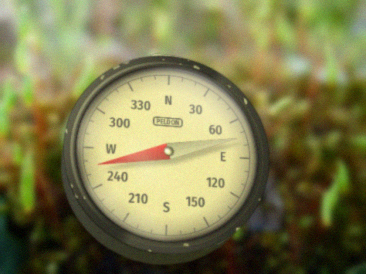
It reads value=255 unit=°
